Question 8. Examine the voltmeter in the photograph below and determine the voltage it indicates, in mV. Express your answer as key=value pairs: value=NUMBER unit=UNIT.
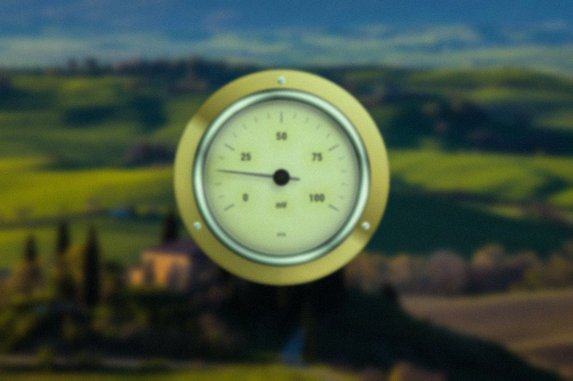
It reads value=15 unit=mV
